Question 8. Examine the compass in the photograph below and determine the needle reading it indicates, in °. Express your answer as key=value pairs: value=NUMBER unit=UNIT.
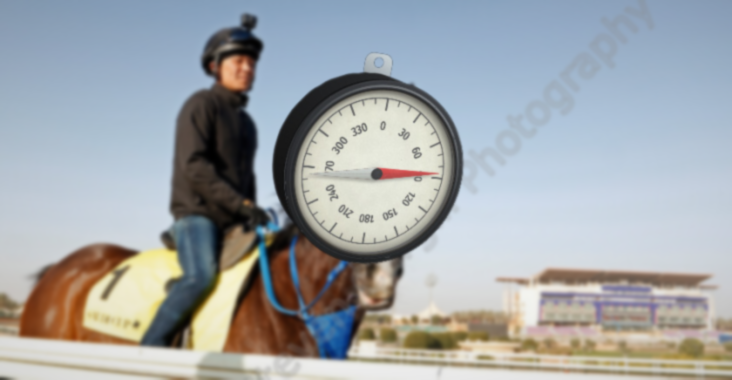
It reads value=85 unit=°
